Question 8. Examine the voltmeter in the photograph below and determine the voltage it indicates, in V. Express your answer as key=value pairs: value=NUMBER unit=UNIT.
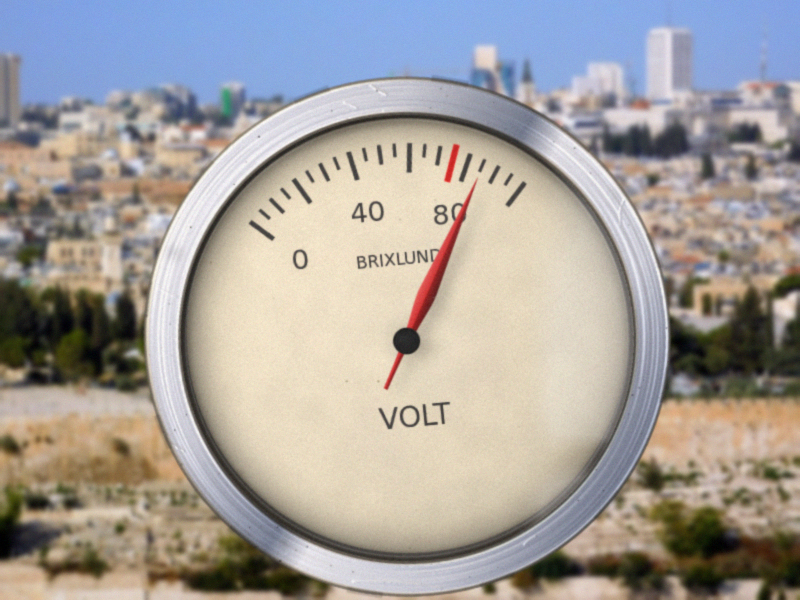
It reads value=85 unit=V
